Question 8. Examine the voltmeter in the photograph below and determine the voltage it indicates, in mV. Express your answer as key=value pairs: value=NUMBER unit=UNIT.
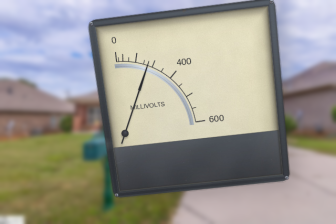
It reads value=275 unit=mV
